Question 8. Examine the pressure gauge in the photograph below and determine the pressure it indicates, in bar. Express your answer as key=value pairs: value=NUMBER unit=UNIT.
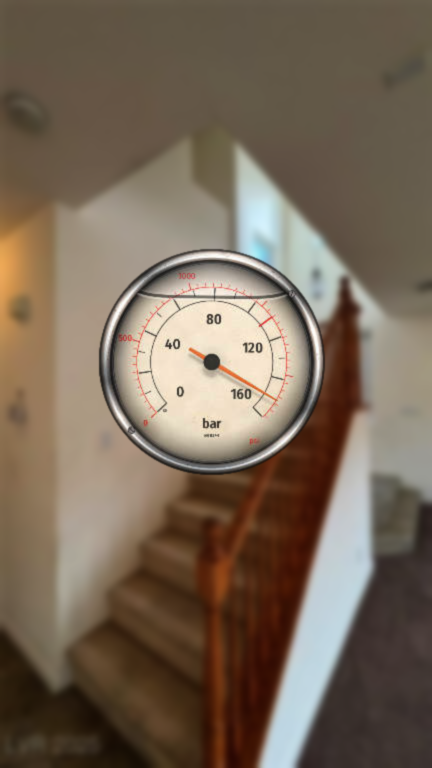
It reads value=150 unit=bar
